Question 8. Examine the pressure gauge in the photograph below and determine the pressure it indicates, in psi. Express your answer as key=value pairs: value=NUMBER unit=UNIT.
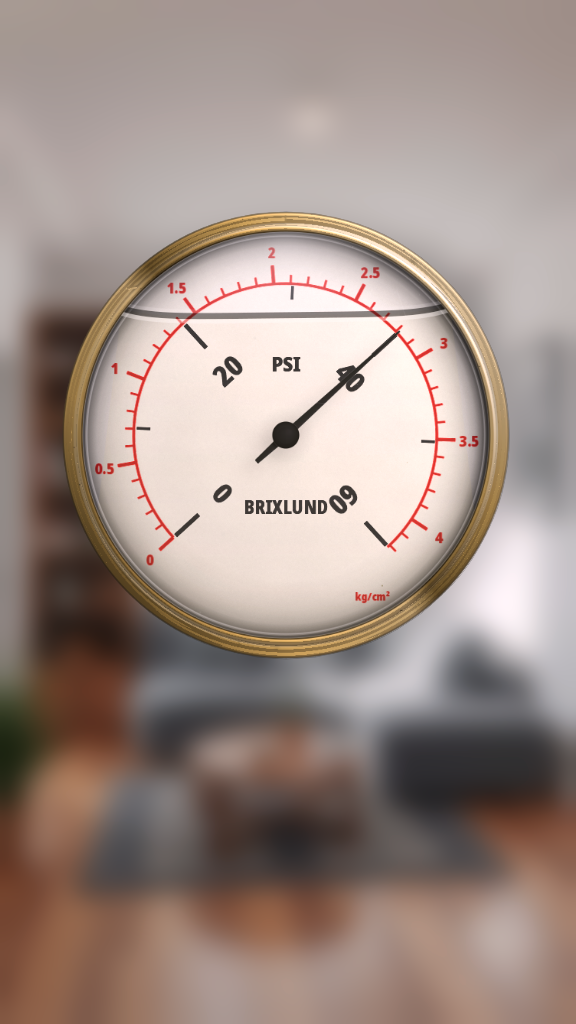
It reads value=40 unit=psi
